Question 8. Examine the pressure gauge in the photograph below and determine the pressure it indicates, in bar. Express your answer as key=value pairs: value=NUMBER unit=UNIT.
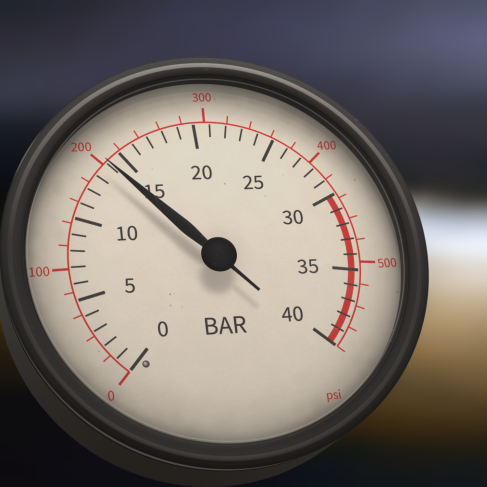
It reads value=14 unit=bar
